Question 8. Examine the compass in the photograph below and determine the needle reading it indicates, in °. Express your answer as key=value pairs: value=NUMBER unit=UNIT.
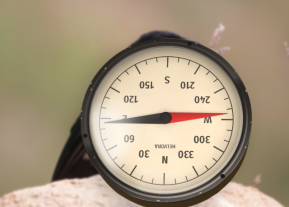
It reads value=265 unit=°
